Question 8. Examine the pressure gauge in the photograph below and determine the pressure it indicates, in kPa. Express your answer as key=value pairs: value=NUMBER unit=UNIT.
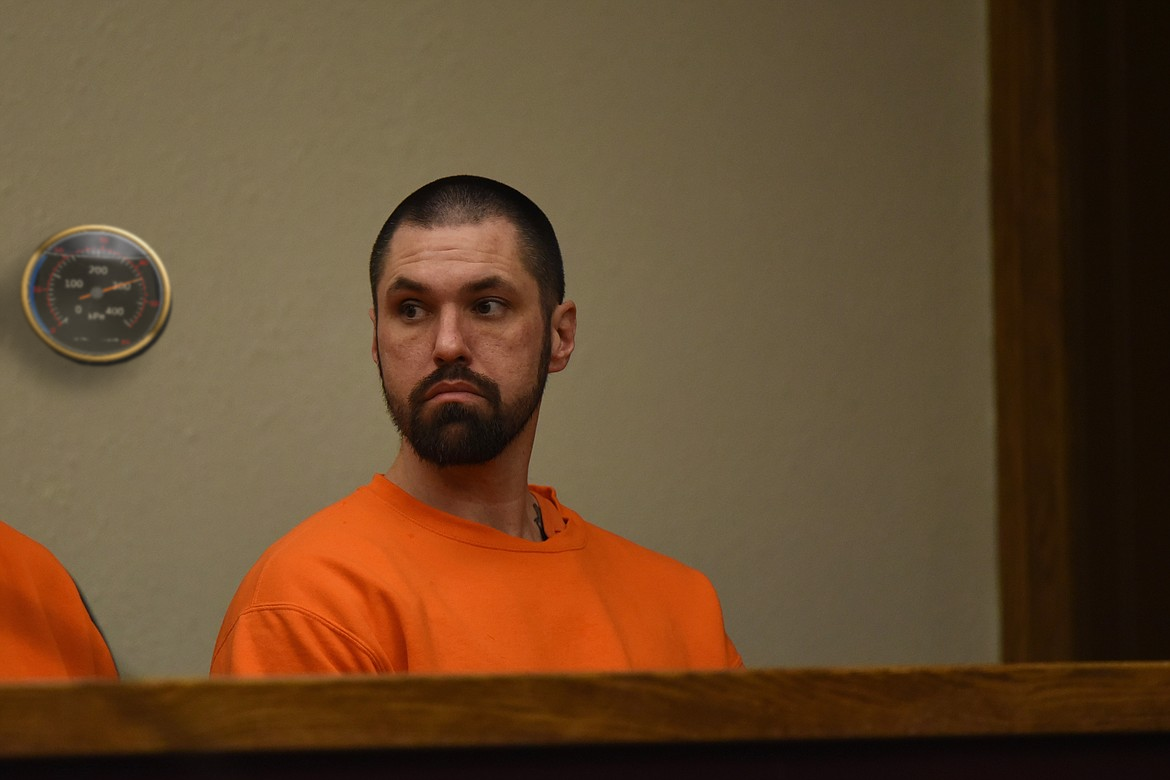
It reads value=300 unit=kPa
